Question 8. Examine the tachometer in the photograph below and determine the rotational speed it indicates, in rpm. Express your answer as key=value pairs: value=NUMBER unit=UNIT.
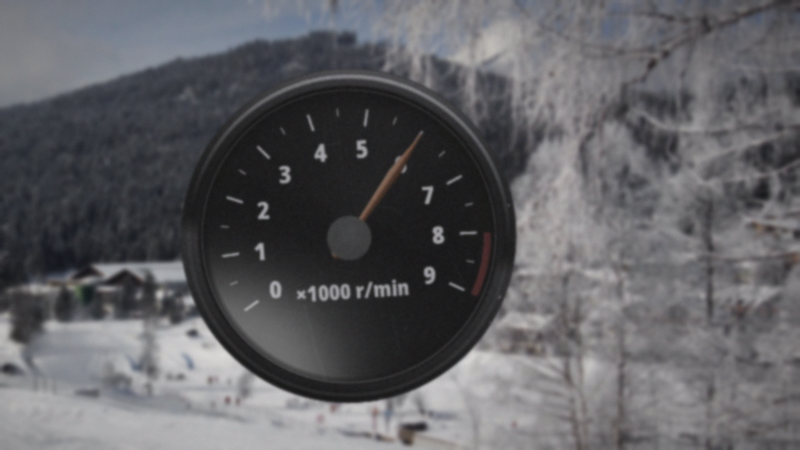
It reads value=6000 unit=rpm
